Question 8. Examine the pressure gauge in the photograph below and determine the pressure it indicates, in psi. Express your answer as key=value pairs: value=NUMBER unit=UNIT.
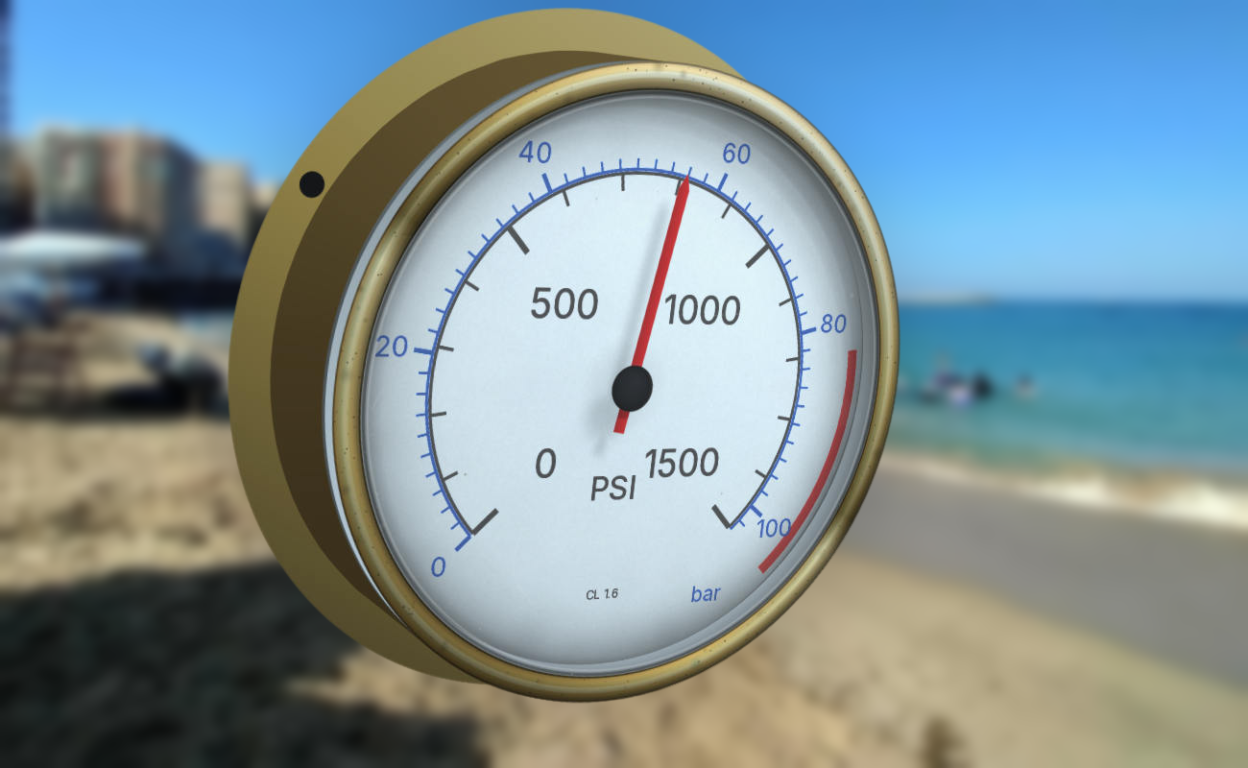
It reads value=800 unit=psi
